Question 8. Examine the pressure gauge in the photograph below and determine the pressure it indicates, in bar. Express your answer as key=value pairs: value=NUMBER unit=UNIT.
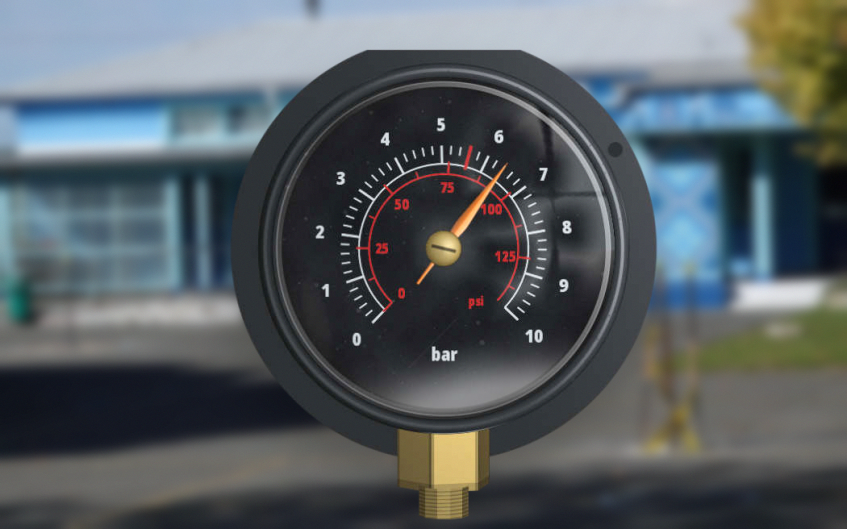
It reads value=6.4 unit=bar
